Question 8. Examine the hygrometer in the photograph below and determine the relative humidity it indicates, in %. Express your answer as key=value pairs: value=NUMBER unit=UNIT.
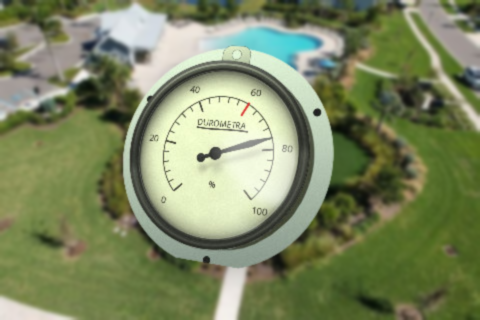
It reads value=76 unit=%
